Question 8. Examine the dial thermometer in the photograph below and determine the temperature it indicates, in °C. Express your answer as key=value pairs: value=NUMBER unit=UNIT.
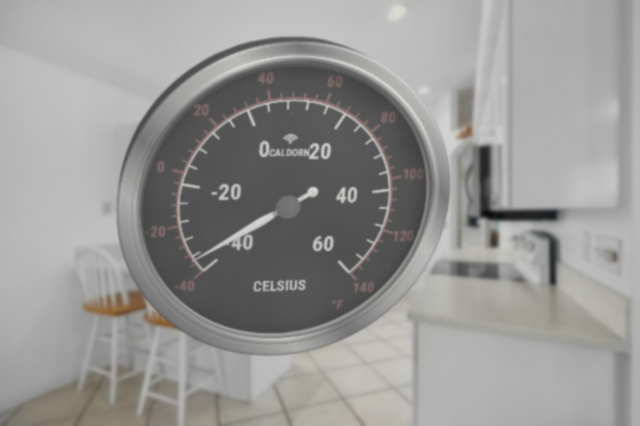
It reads value=-36 unit=°C
